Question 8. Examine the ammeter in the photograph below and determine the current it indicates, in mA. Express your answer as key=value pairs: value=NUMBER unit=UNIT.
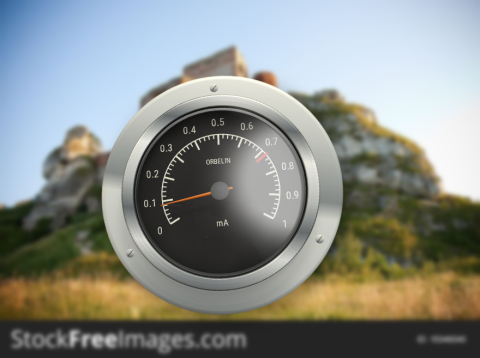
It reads value=0.08 unit=mA
